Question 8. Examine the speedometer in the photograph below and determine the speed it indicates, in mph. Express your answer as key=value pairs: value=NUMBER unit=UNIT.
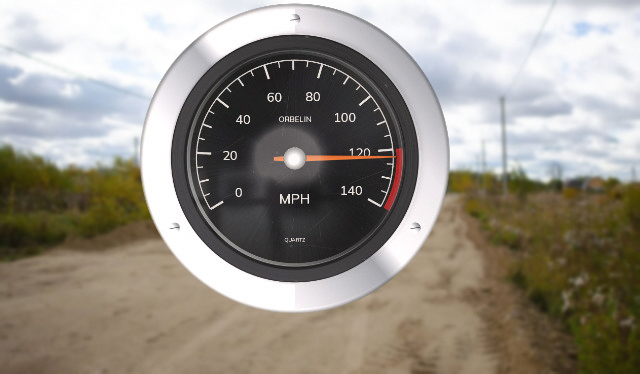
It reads value=122.5 unit=mph
